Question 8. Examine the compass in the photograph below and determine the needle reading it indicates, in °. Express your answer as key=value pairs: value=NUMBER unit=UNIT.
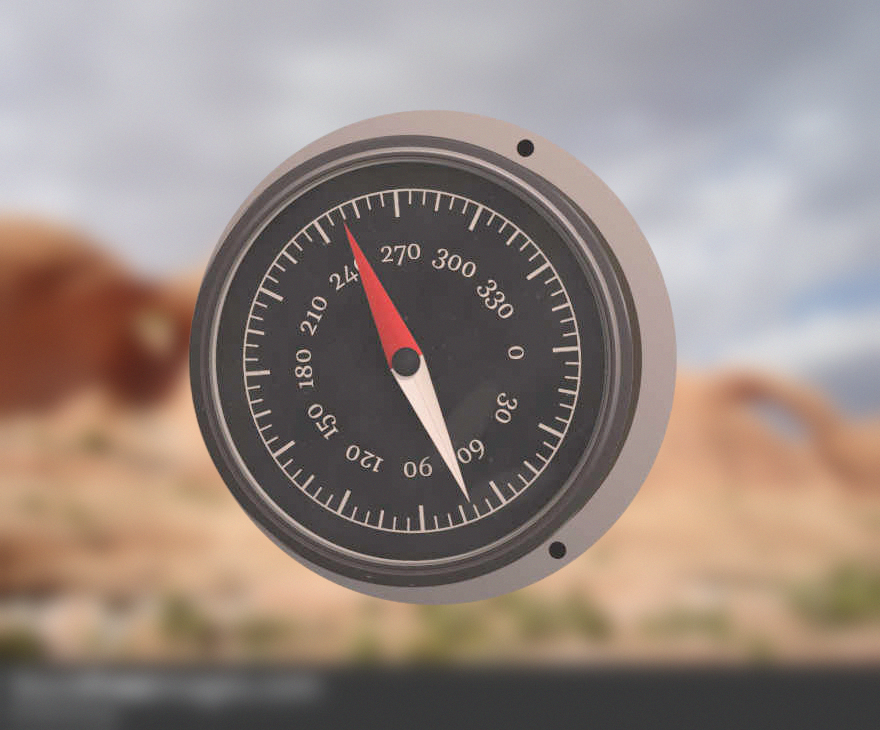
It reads value=250 unit=°
